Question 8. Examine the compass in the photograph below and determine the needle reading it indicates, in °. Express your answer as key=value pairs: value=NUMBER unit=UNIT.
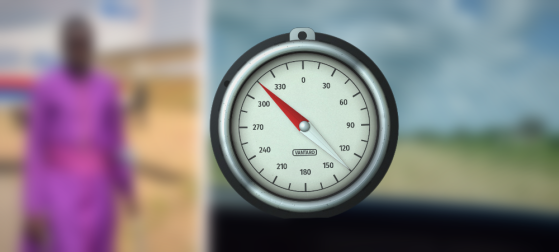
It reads value=315 unit=°
